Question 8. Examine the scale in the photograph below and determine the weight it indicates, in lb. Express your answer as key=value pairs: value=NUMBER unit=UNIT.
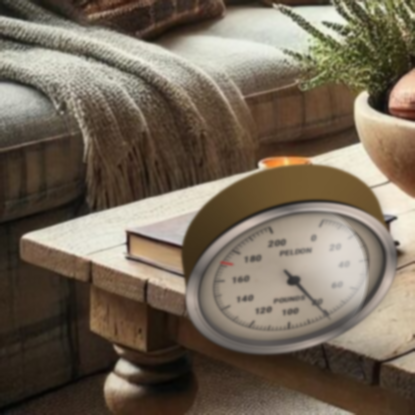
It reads value=80 unit=lb
